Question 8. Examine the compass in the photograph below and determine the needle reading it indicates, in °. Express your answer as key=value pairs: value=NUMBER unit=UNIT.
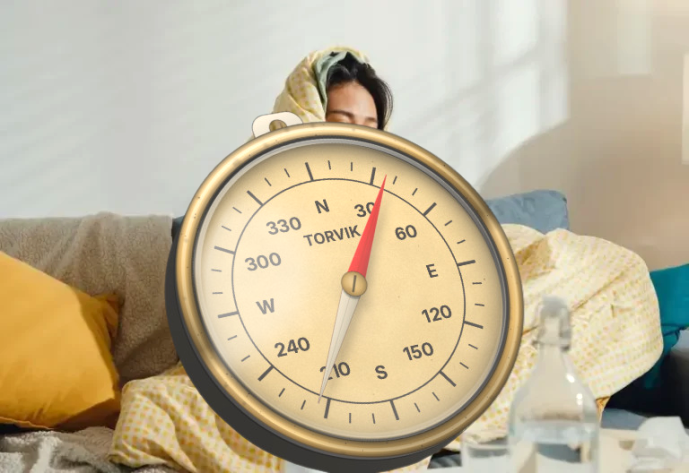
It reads value=35 unit=°
